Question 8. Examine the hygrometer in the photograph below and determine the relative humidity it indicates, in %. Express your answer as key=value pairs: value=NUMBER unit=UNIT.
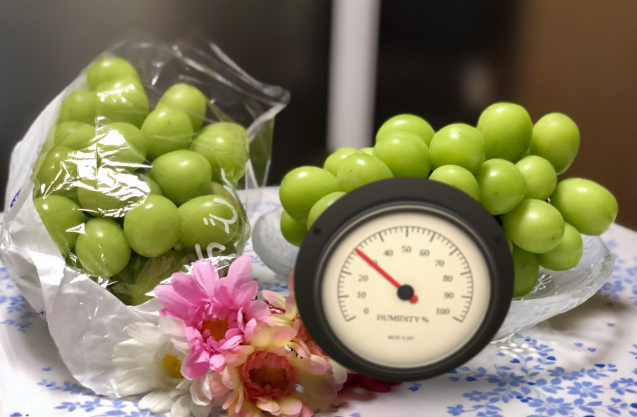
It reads value=30 unit=%
